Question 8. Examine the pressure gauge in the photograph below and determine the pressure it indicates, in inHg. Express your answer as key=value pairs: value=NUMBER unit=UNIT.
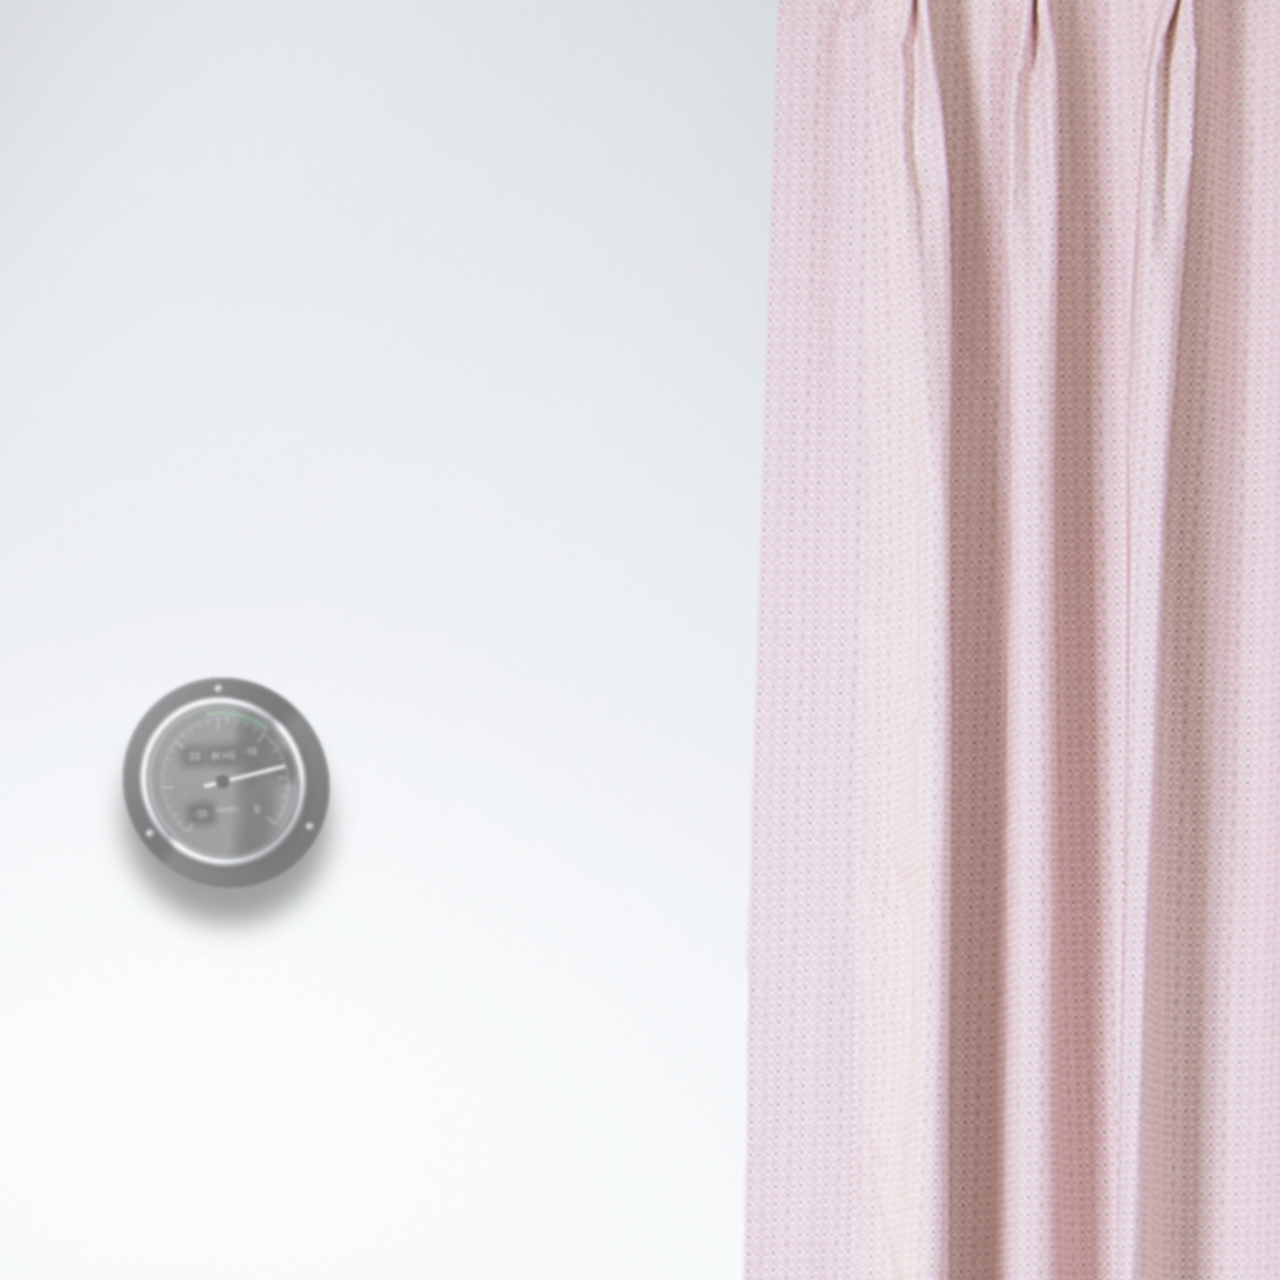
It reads value=-6 unit=inHg
